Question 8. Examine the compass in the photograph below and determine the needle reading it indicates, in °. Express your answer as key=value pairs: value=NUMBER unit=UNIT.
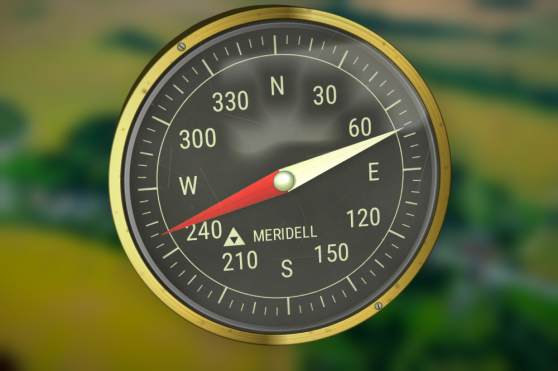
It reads value=250 unit=°
